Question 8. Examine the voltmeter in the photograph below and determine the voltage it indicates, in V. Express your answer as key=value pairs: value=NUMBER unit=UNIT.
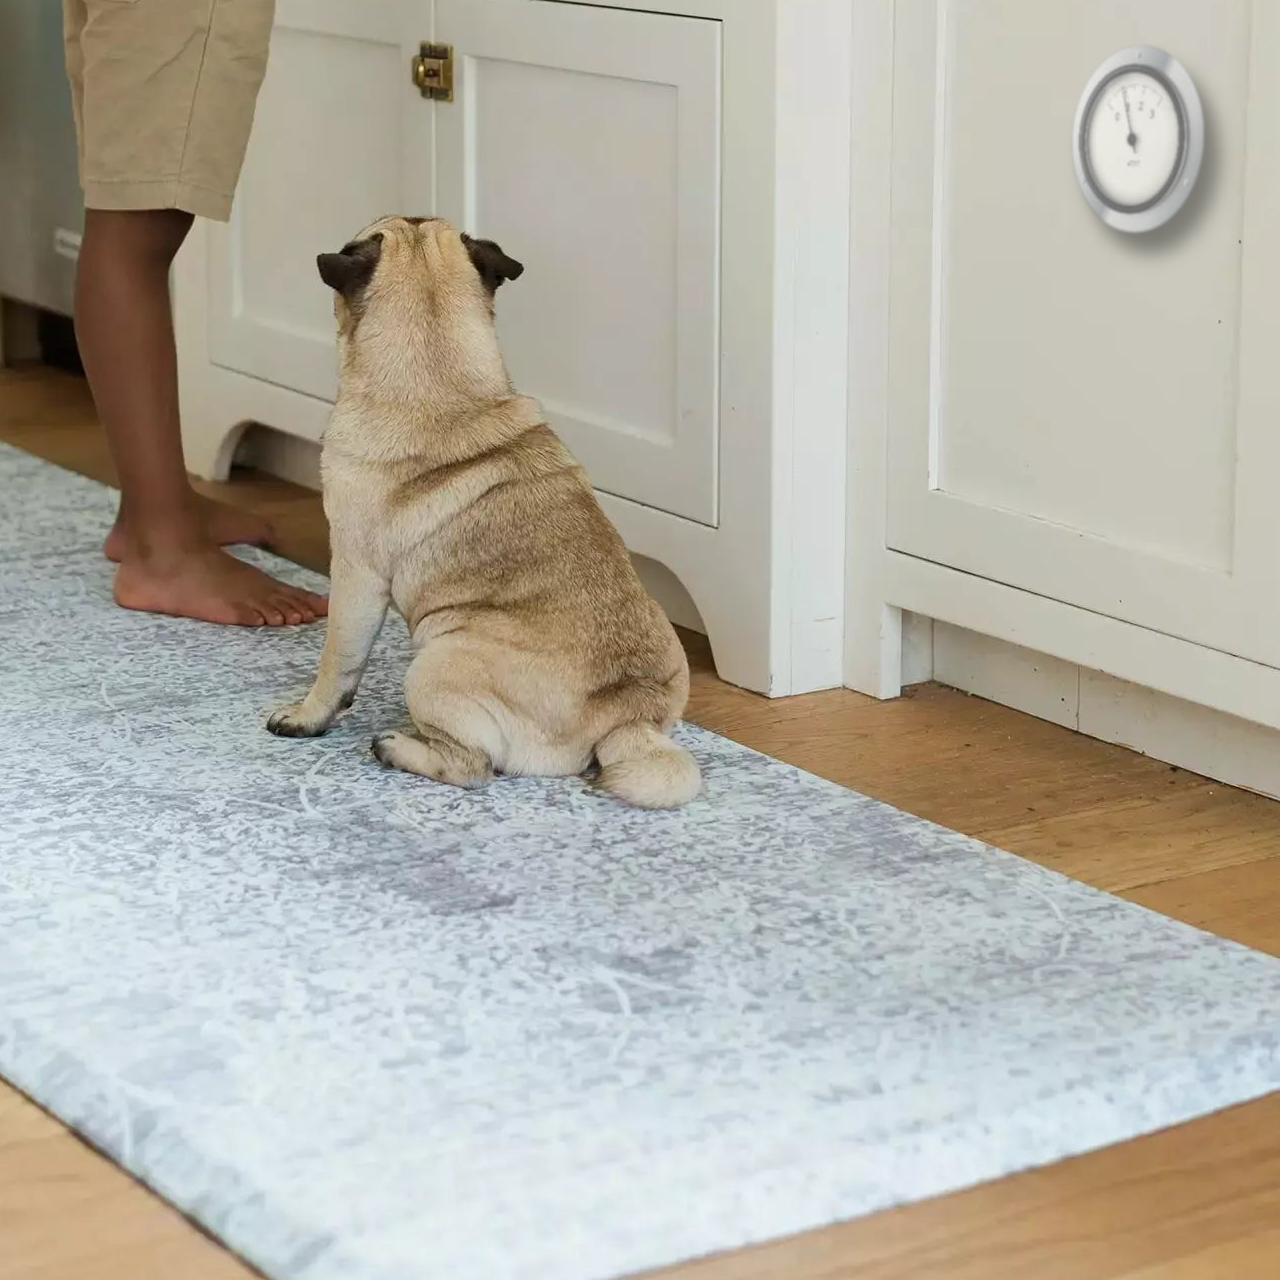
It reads value=1 unit=V
